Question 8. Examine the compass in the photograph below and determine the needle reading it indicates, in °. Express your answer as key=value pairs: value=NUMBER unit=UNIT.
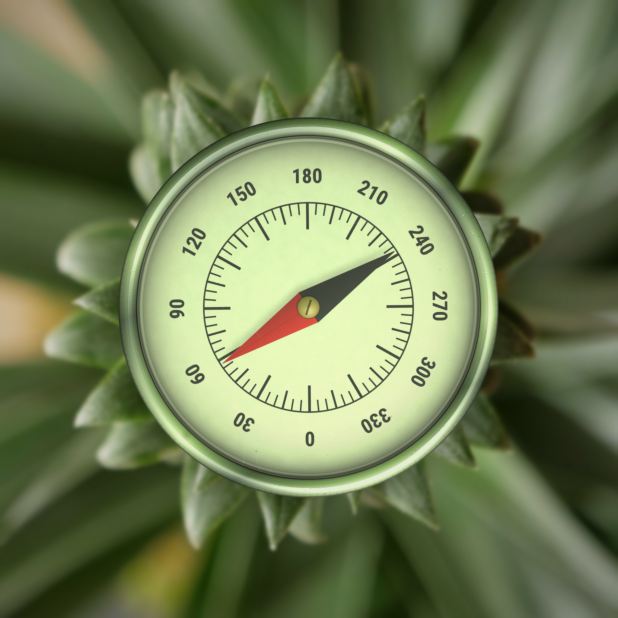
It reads value=57.5 unit=°
